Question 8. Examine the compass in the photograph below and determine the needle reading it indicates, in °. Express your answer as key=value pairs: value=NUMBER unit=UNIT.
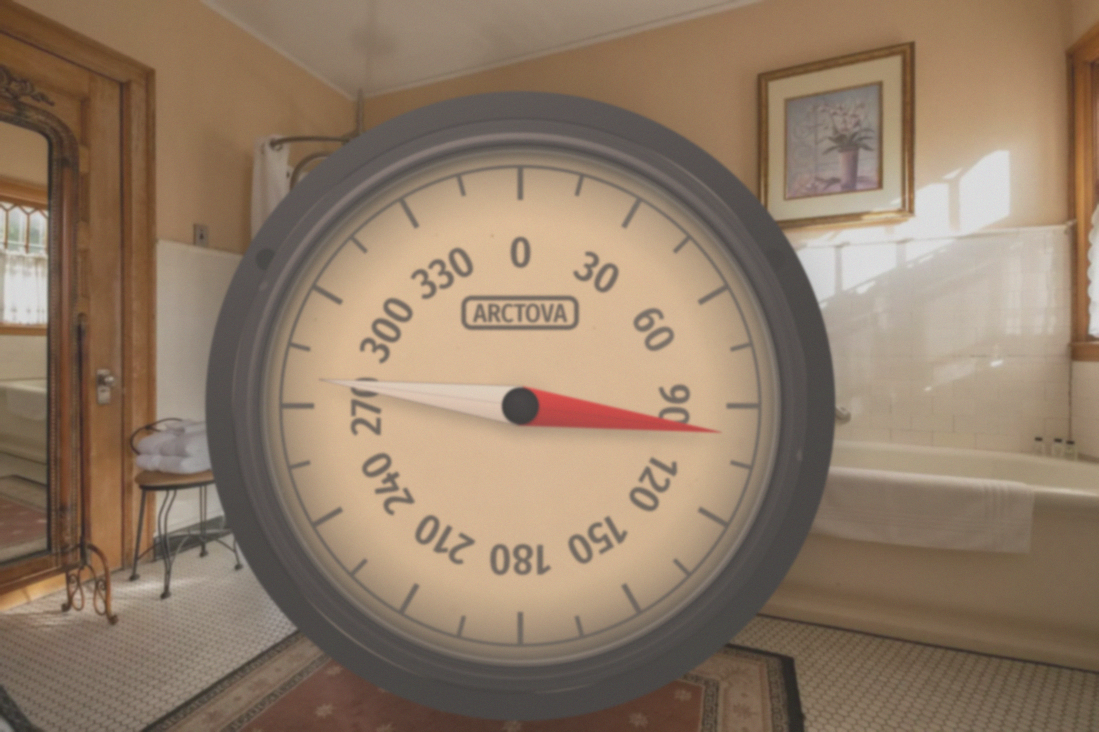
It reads value=97.5 unit=°
